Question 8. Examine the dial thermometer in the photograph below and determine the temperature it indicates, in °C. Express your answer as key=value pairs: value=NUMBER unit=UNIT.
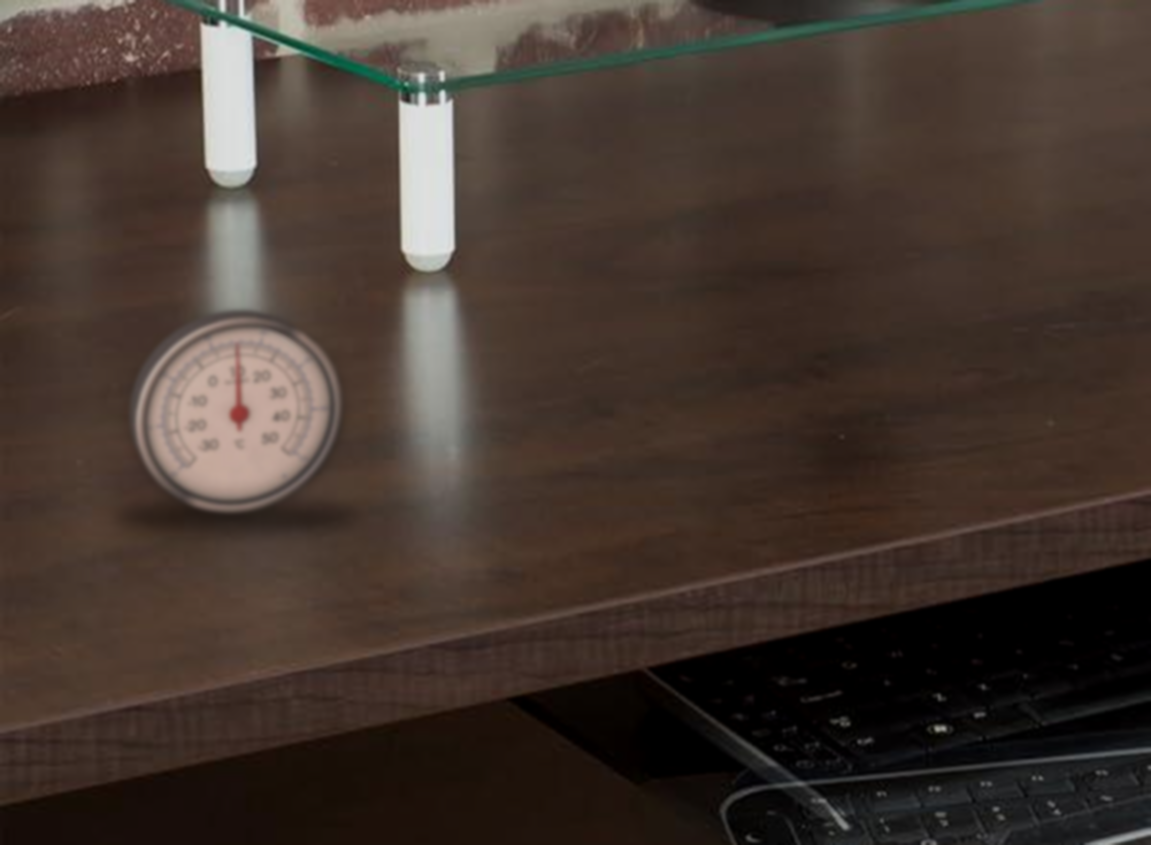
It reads value=10 unit=°C
